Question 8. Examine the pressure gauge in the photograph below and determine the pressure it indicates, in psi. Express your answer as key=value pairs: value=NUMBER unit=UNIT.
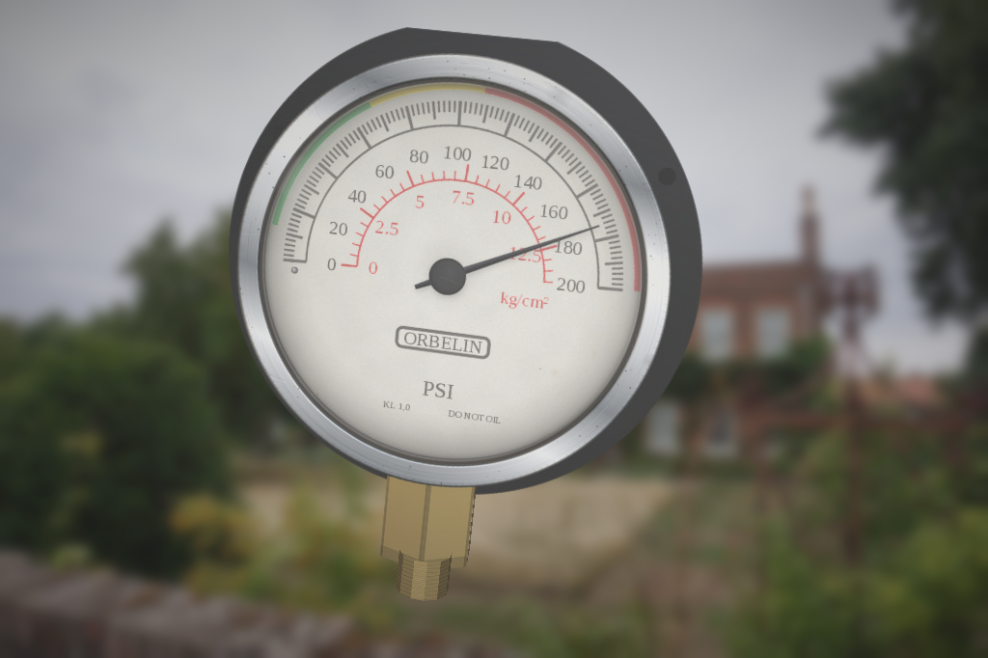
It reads value=174 unit=psi
